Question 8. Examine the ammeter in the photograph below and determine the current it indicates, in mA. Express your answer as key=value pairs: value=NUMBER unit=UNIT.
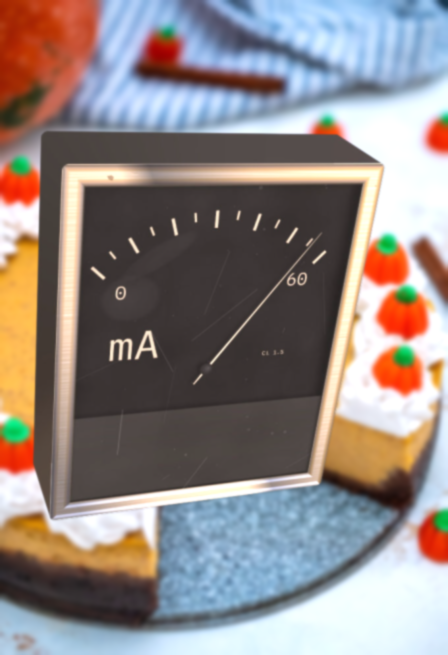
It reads value=55 unit=mA
